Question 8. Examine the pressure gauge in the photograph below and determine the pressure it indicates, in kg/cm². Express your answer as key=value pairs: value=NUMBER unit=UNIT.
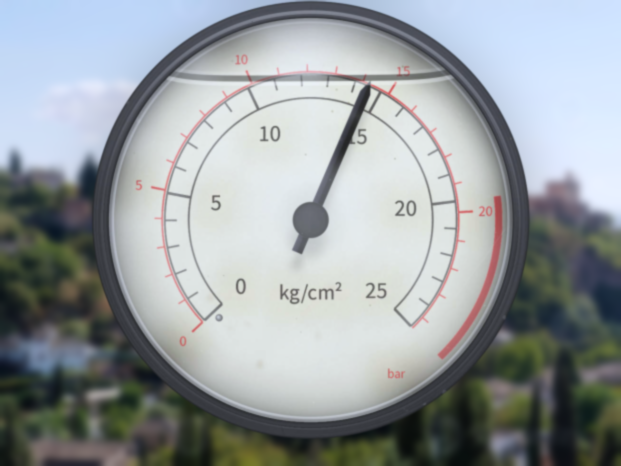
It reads value=14.5 unit=kg/cm²
